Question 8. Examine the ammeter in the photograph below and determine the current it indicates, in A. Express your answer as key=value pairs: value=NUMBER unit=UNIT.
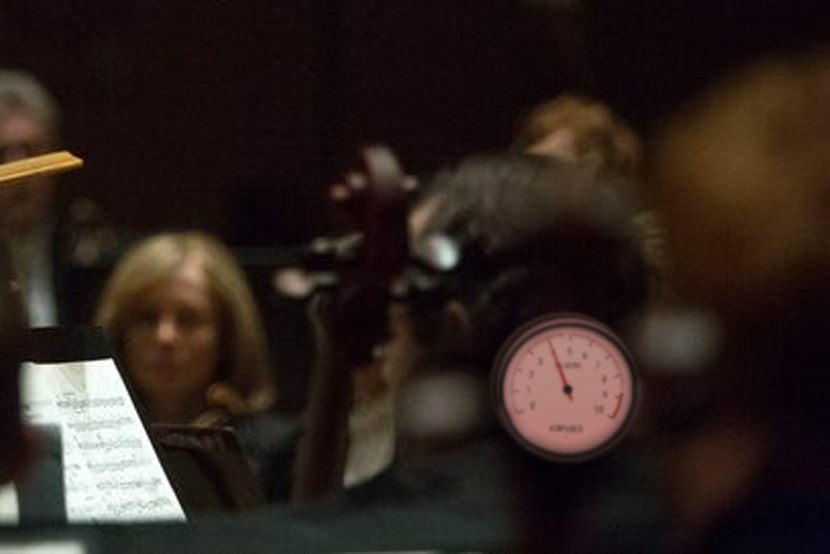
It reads value=4 unit=A
